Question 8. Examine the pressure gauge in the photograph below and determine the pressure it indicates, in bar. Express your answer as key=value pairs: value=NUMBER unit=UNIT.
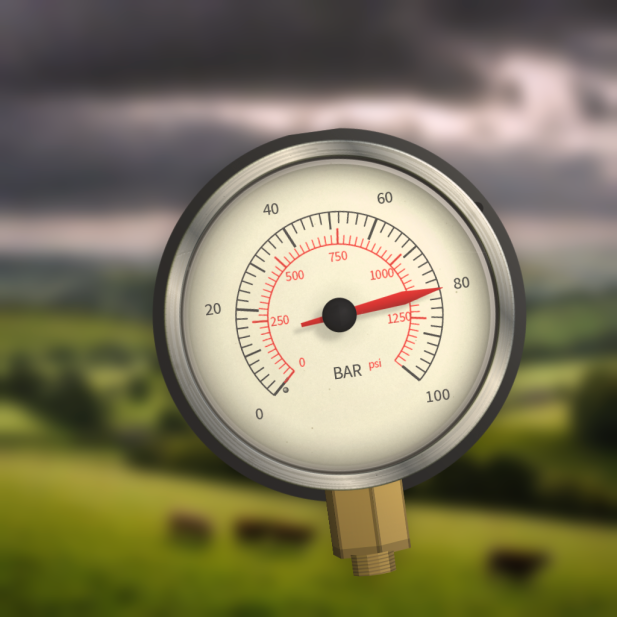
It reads value=80 unit=bar
